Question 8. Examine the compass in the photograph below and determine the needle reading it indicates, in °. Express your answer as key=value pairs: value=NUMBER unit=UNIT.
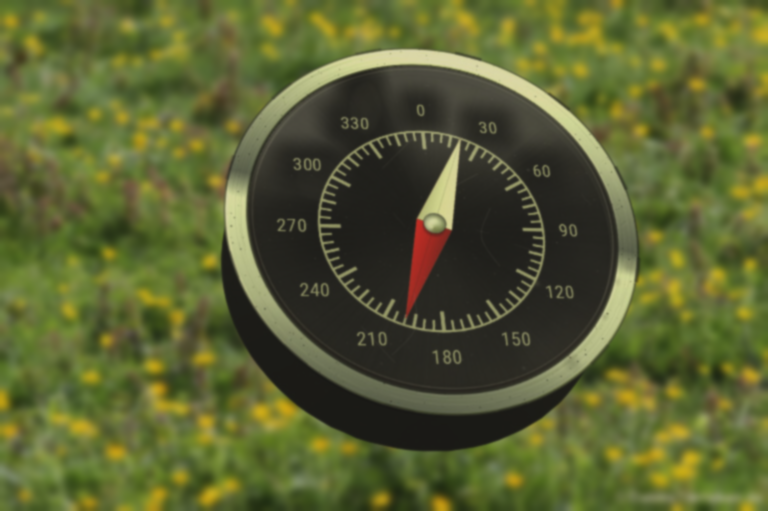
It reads value=200 unit=°
